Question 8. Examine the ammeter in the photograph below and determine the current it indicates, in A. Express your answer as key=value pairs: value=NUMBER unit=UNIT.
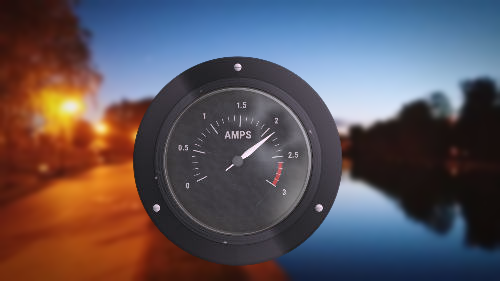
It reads value=2.1 unit=A
